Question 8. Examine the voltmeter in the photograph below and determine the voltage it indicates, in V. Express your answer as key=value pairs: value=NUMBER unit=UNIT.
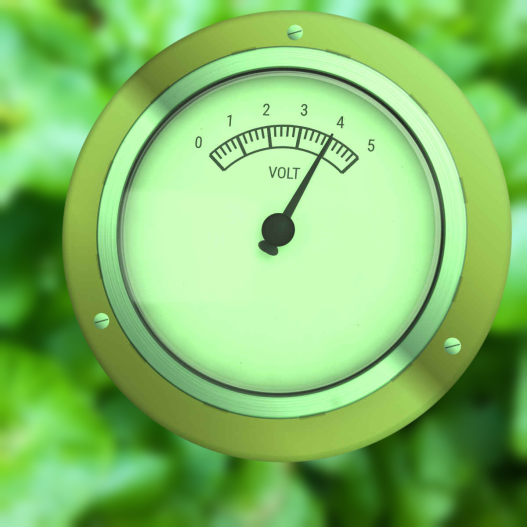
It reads value=4 unit=V
